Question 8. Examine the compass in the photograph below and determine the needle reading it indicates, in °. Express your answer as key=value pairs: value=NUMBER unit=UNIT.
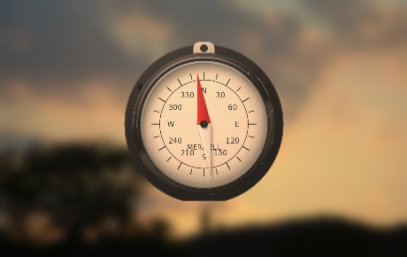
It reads value=352.5 unit=°
